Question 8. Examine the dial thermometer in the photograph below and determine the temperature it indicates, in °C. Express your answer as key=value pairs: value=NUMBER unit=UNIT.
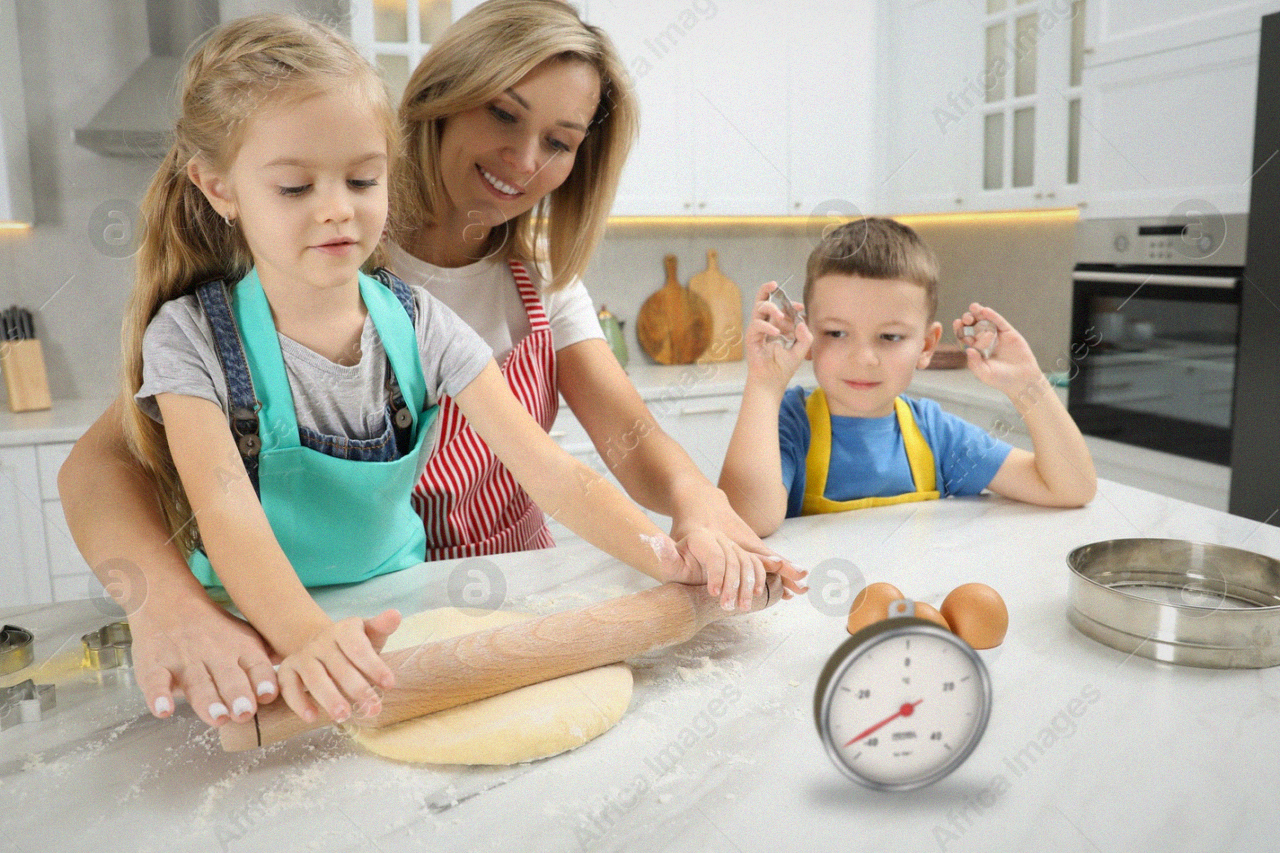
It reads value=-35 unit=°C
